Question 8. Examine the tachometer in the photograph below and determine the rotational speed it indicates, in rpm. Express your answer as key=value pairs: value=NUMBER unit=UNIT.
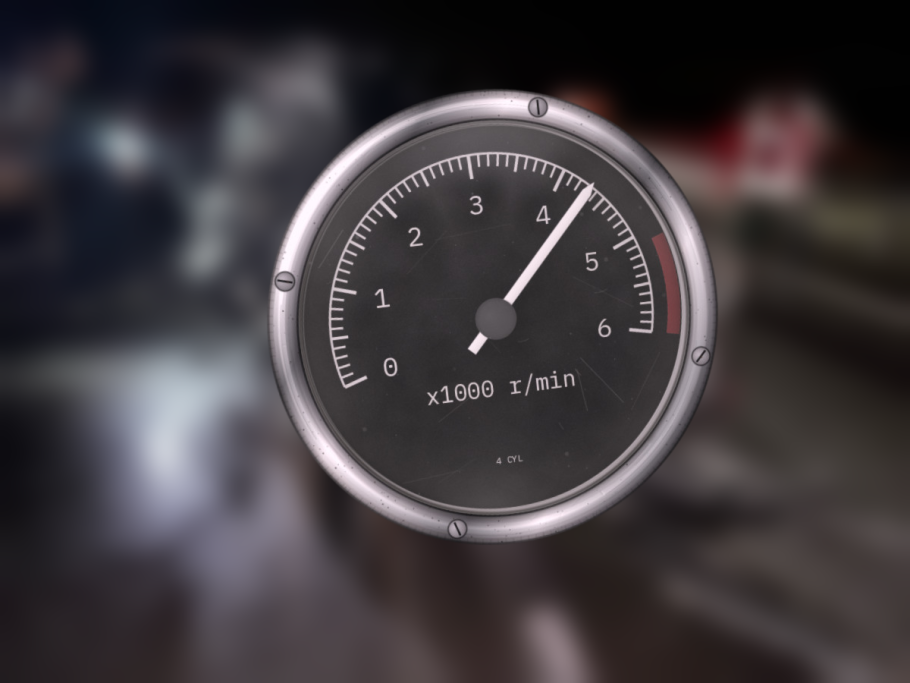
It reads value=4300 unit=rpm
